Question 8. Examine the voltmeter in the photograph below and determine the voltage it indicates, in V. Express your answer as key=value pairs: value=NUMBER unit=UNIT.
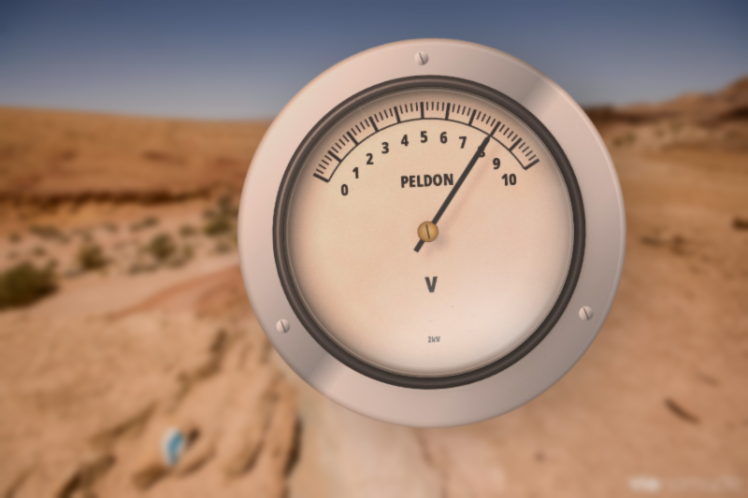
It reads value=8 unit=V
